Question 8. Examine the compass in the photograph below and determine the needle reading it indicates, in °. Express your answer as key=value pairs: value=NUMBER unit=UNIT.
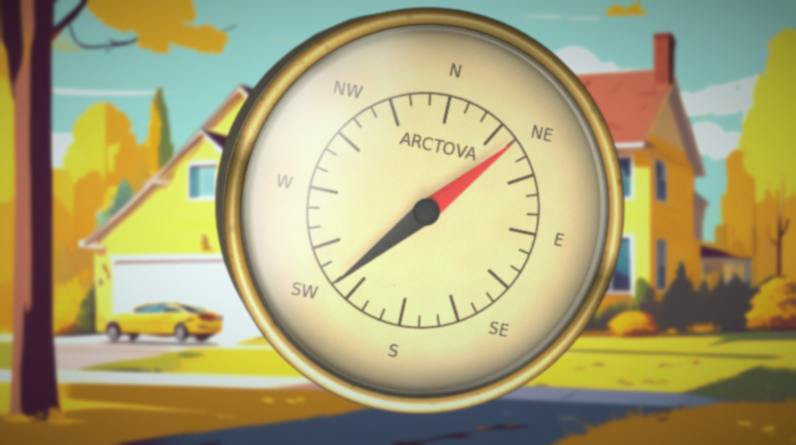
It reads value=40 unit=°
